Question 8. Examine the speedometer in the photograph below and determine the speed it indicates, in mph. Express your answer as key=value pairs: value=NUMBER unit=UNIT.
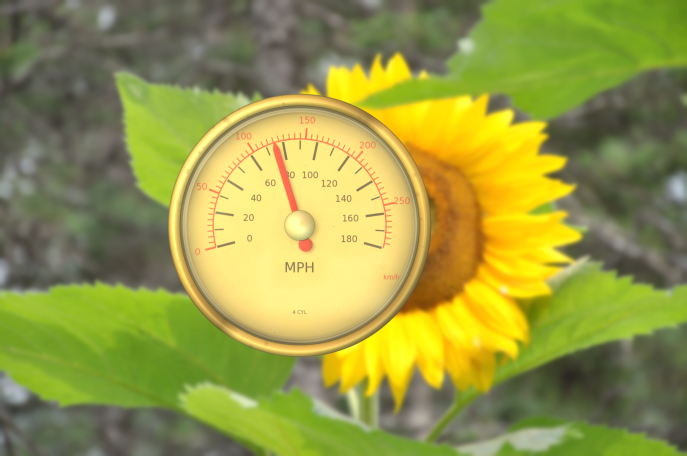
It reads value=75 unit=mph
